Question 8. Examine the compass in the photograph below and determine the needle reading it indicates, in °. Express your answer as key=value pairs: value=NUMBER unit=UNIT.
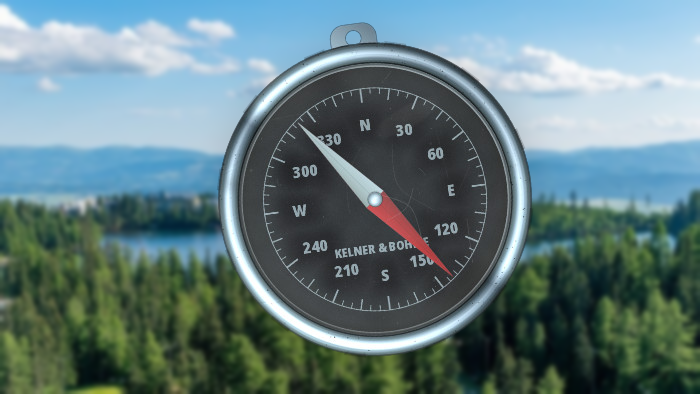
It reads value=142.5 unit=°
